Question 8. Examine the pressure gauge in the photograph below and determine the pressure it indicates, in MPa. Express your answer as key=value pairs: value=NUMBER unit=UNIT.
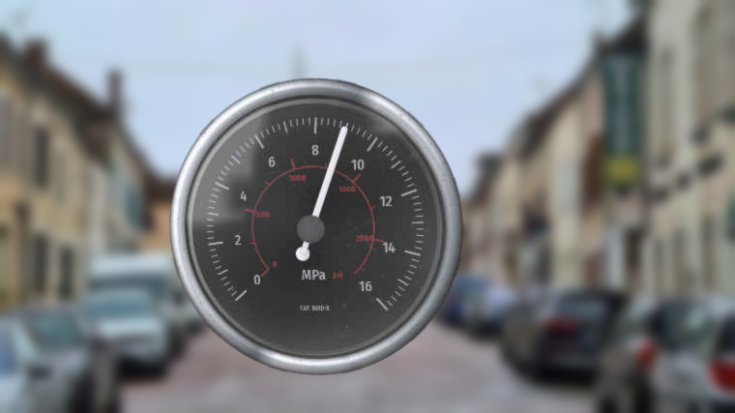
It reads value=9 unit=MPa
